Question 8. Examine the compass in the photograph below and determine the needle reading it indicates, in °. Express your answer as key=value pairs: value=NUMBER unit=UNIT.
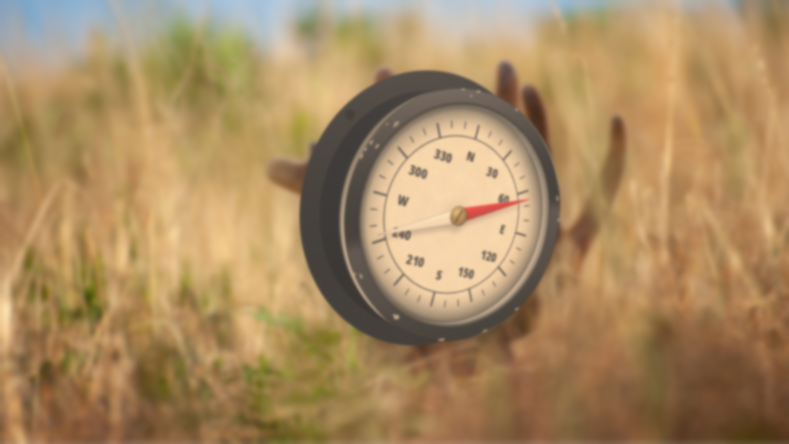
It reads value=65 unit=°
